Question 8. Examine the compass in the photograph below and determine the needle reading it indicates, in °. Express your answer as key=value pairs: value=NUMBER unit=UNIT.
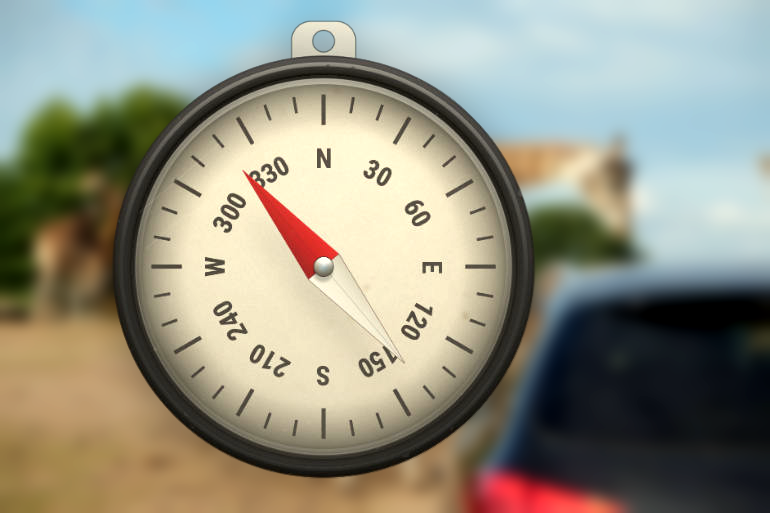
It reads value=320 unit=°
